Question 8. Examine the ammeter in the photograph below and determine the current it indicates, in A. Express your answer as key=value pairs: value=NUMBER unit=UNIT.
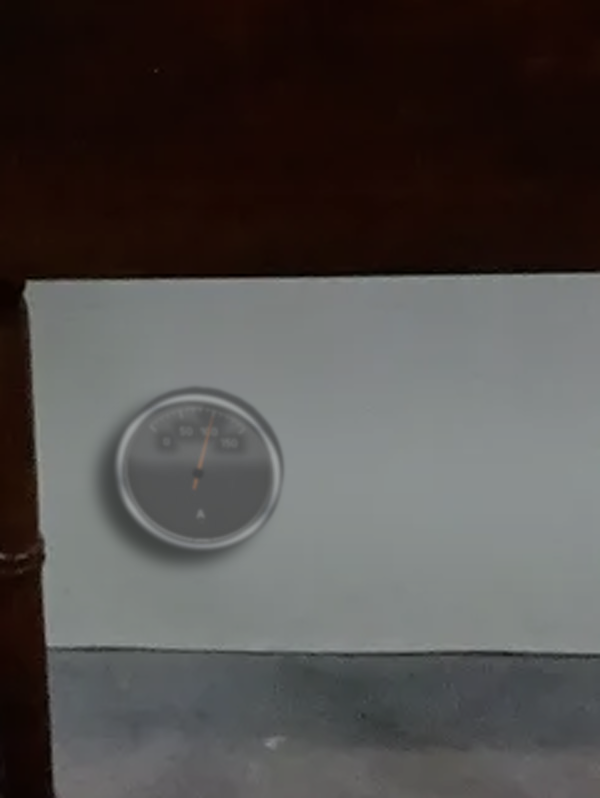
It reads value=100 unit=A
